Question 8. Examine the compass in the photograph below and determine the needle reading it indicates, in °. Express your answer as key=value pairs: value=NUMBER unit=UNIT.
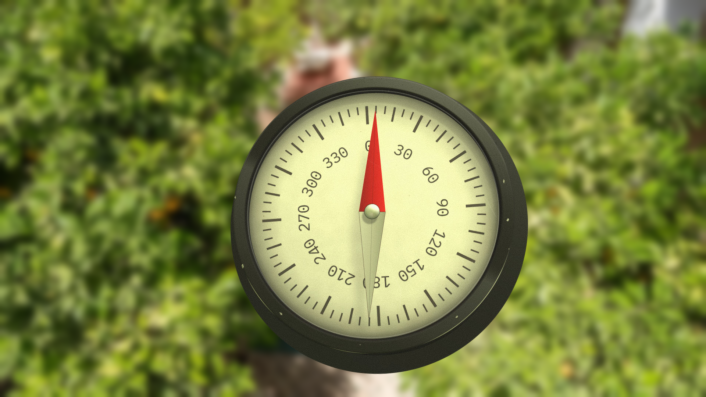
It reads value=5 unit=°
